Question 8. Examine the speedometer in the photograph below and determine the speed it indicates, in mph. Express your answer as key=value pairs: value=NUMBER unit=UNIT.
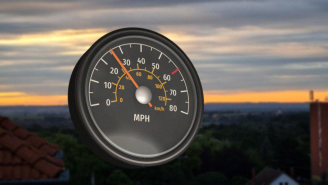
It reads value=25 unit=mph
